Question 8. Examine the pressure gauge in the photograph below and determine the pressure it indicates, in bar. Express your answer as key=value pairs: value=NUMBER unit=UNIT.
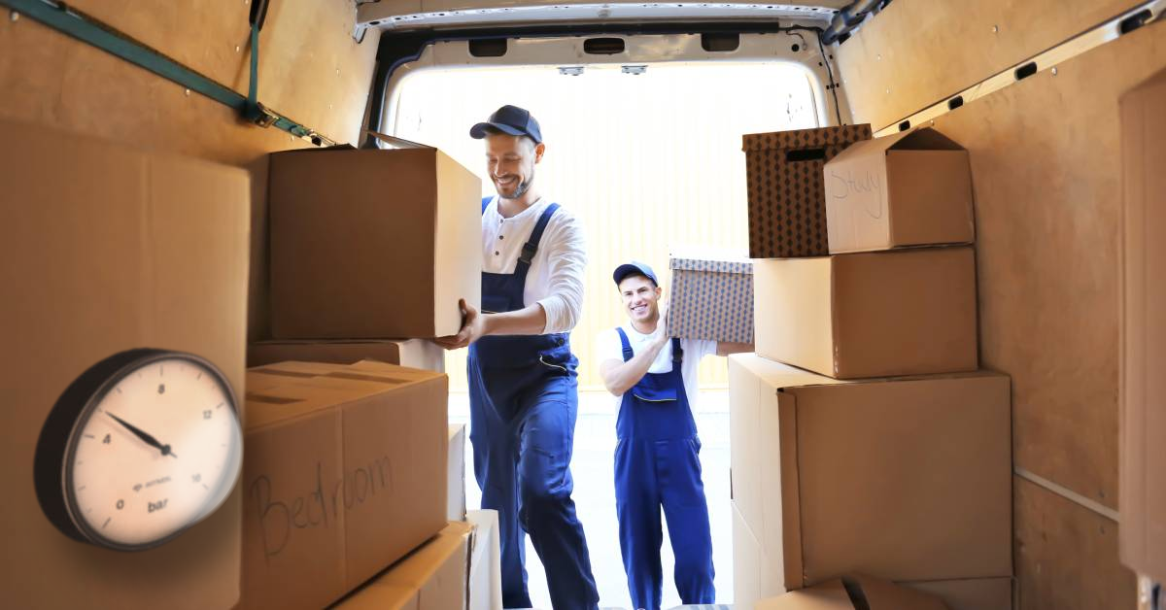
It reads value=5 unit=bar
